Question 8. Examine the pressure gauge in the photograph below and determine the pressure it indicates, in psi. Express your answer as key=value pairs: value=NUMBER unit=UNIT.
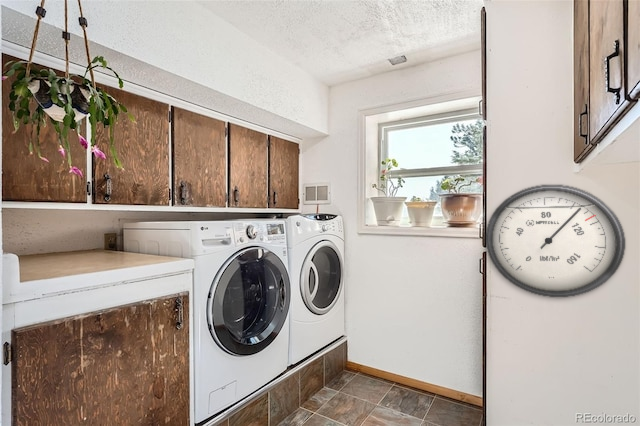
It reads value=105 unit=psi
